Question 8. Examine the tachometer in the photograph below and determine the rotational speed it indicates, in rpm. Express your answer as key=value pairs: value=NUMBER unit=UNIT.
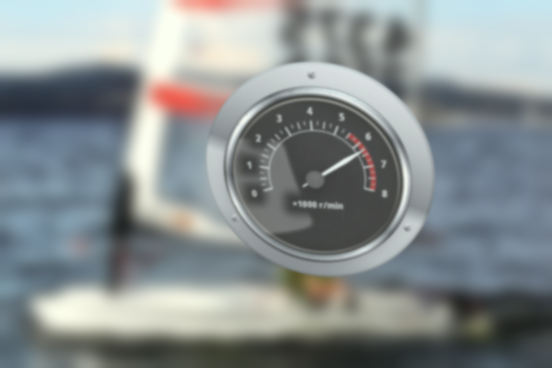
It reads value=6250 unit=rpm
